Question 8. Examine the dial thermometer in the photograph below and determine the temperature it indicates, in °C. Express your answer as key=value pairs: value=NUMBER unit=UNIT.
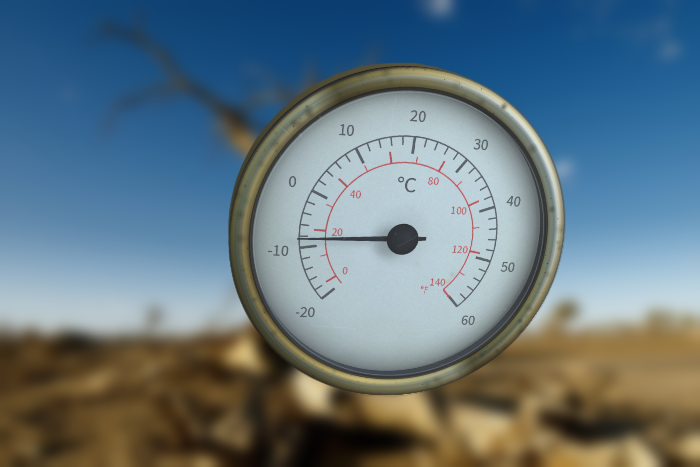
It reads value=-8 unit=°C
